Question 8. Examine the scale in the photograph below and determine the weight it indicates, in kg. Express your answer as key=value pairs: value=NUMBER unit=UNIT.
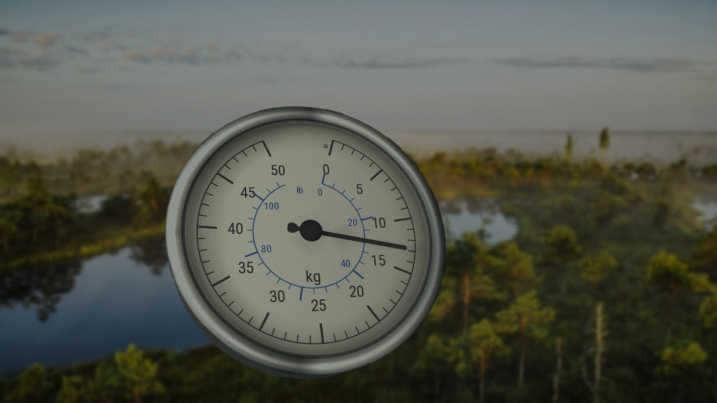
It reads value=13 unit=kg
